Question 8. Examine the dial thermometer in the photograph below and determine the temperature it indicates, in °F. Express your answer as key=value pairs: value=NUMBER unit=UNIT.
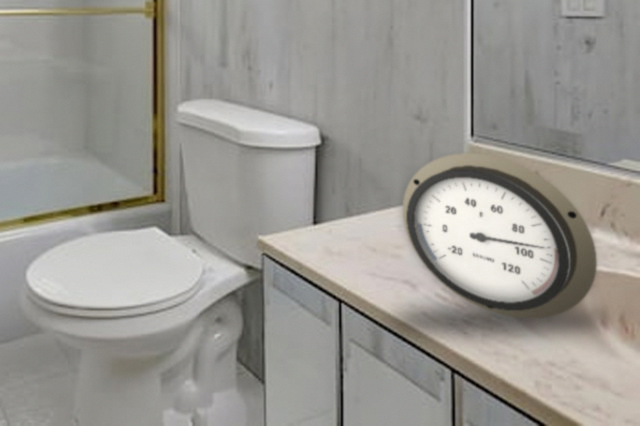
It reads value=92 unit=°F
